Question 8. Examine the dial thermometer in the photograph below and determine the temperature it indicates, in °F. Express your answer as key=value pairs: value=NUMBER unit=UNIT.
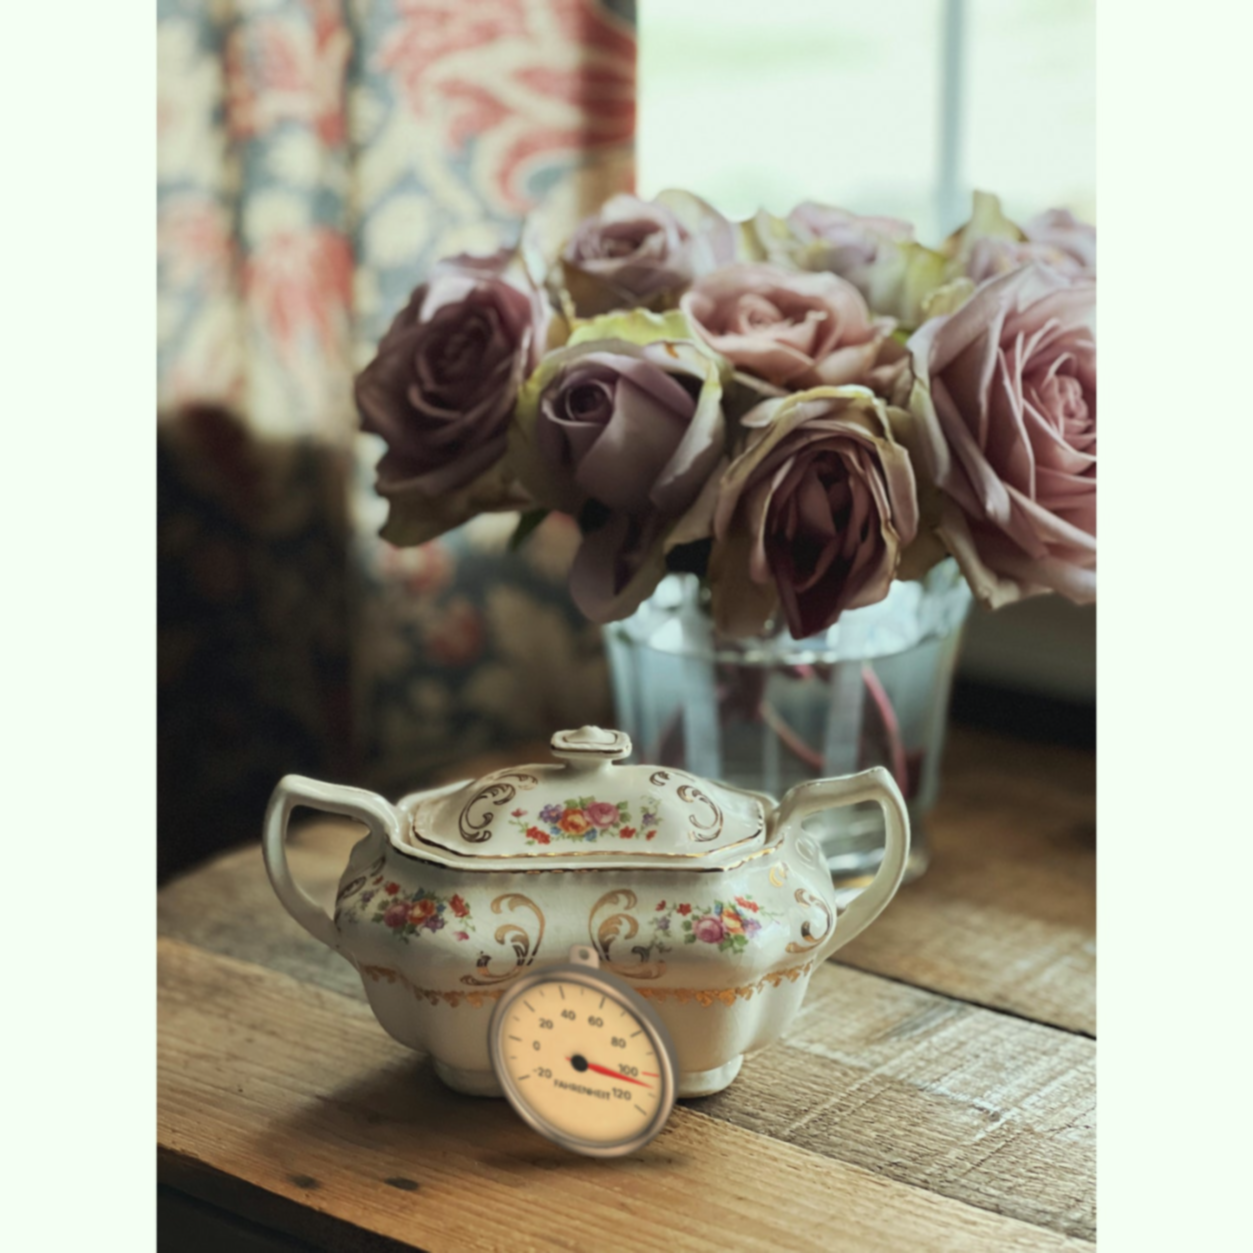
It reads value=105 unit=°F
